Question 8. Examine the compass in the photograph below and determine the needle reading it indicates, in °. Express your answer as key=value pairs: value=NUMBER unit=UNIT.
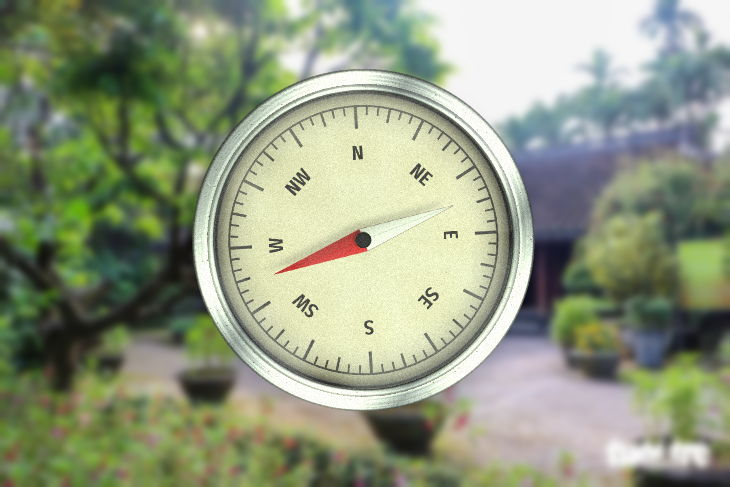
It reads value=252.5 unit=°
